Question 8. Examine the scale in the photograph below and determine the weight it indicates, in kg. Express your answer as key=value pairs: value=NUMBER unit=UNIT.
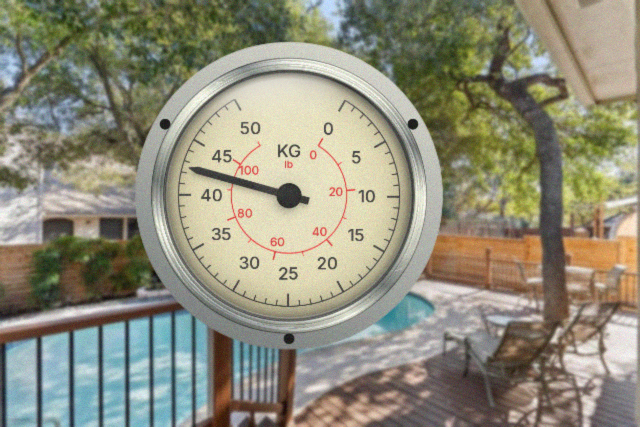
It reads value=42.5 unit=kg
